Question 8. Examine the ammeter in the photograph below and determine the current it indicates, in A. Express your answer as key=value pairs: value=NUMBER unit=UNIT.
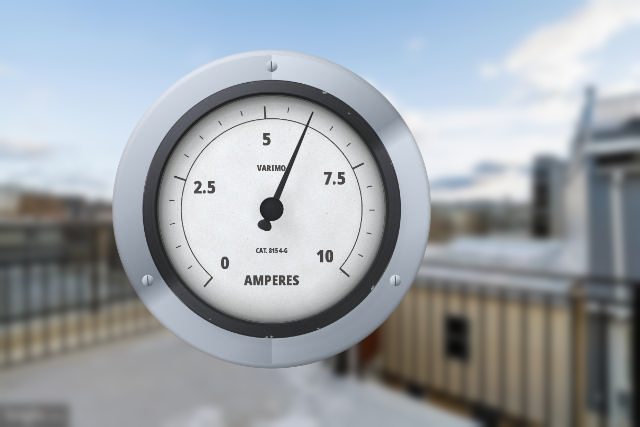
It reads value=6 unit=A
